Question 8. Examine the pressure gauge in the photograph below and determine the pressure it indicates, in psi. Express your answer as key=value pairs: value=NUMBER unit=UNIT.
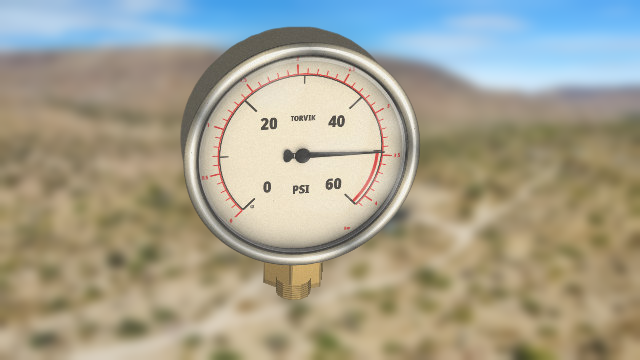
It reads value=50 unit=psi
